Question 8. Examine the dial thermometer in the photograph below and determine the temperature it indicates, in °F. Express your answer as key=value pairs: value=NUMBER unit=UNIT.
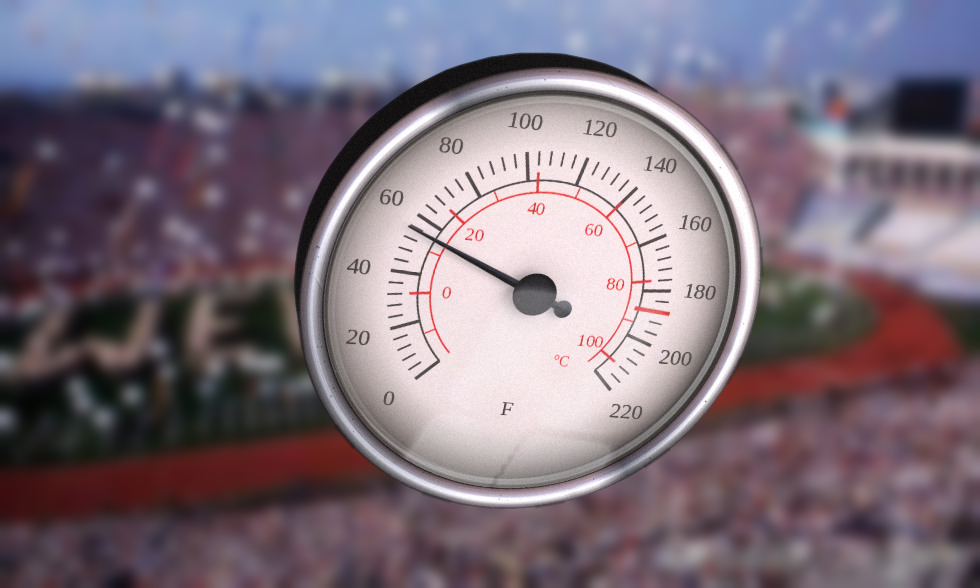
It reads value=56 unit=°F
